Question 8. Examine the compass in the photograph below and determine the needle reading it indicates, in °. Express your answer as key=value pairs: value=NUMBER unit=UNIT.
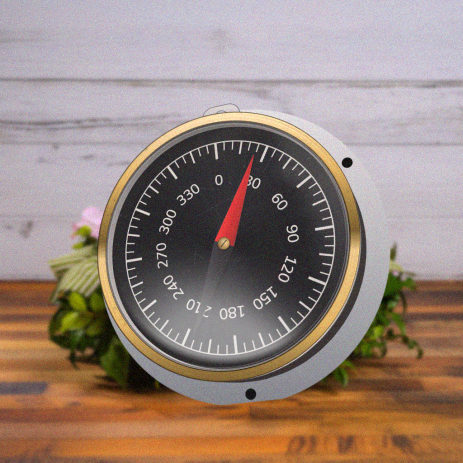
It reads value=25 unit=°
